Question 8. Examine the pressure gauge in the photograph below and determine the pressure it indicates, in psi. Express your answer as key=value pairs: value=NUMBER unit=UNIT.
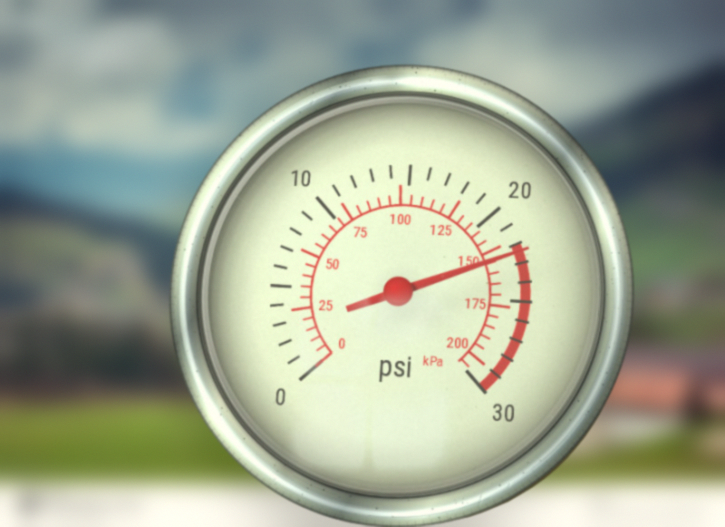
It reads value=22.5 unit=psi
